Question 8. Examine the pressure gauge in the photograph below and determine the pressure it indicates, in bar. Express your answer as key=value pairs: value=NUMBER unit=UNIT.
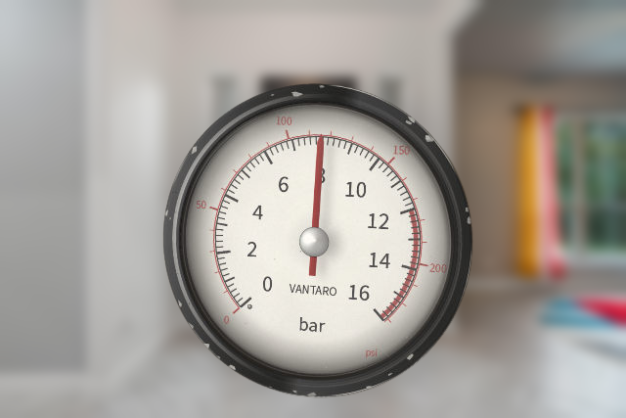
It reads value=8 unit=bar
